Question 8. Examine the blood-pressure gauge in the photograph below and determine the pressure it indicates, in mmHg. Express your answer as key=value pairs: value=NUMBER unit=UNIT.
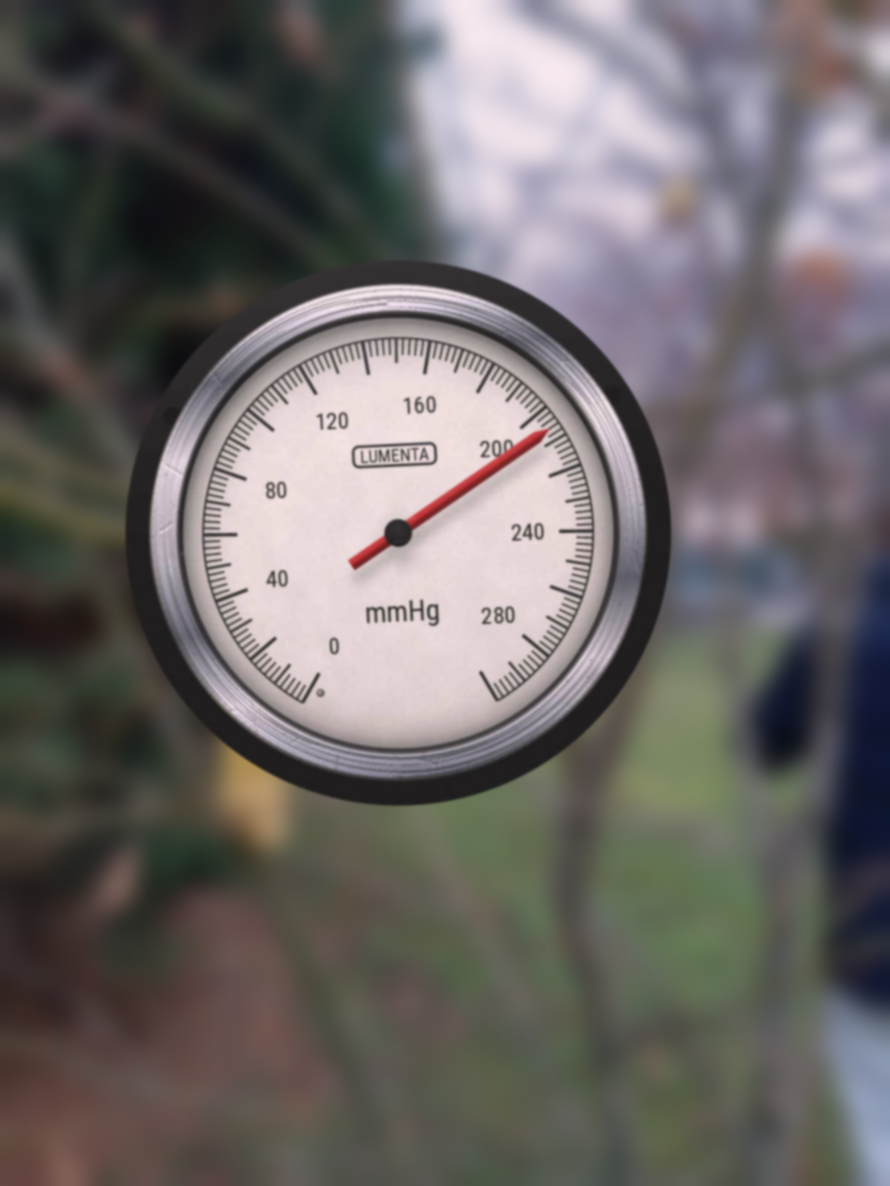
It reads value=206 unit=mmHg
